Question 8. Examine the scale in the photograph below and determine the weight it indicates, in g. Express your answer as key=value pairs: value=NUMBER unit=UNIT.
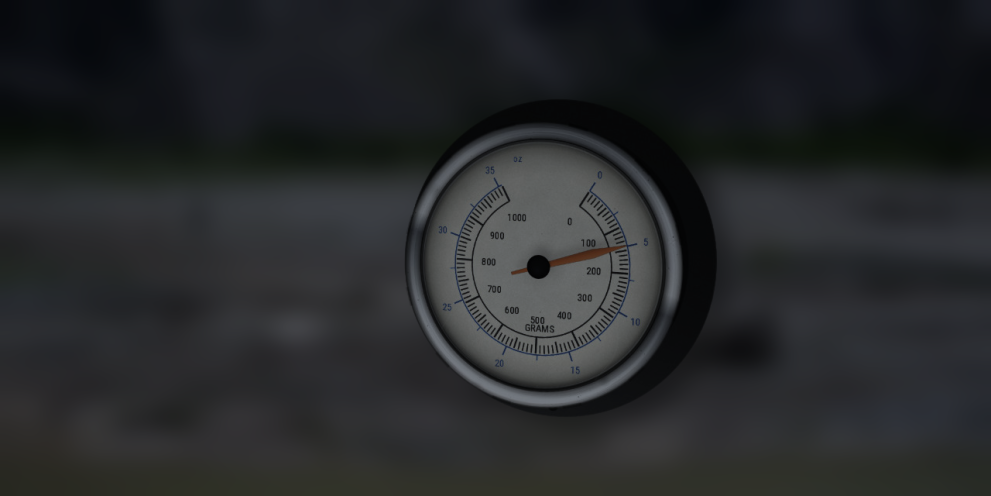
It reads value=140 unit=g
